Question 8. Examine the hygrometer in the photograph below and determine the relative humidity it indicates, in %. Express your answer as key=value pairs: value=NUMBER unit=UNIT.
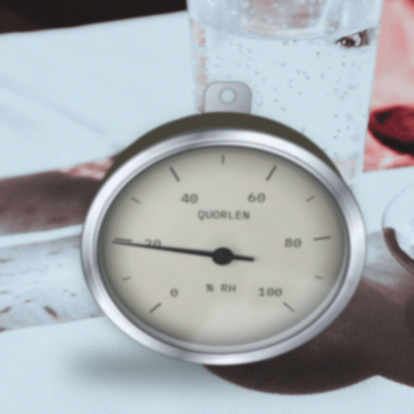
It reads value=20 unit=%
